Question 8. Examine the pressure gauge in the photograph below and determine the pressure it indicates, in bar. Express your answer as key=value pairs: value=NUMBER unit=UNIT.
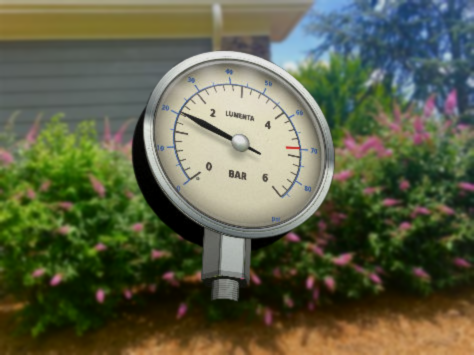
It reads value=1.4 unit=bar
